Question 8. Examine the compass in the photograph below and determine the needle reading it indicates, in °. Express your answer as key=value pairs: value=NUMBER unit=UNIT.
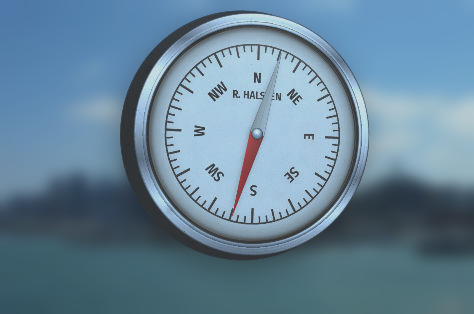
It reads value=195 unit=°
